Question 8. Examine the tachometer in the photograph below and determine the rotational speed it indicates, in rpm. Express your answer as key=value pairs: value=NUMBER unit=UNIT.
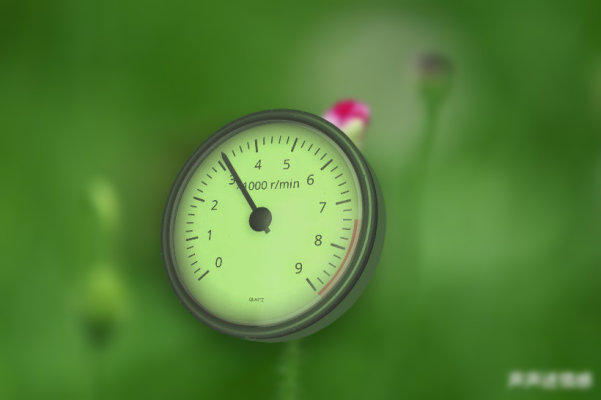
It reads value=3200 unit=rpm
